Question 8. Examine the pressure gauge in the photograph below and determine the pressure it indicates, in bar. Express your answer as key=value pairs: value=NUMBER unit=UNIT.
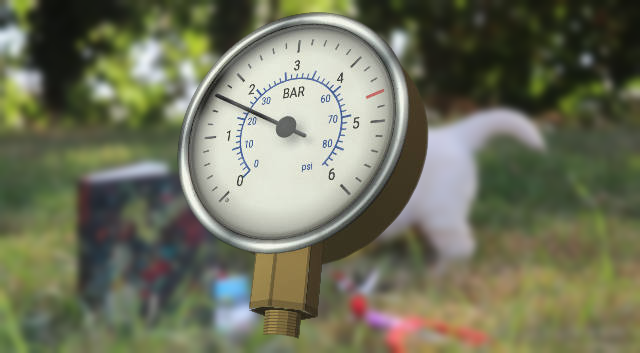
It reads value=1.6 unit=bar
